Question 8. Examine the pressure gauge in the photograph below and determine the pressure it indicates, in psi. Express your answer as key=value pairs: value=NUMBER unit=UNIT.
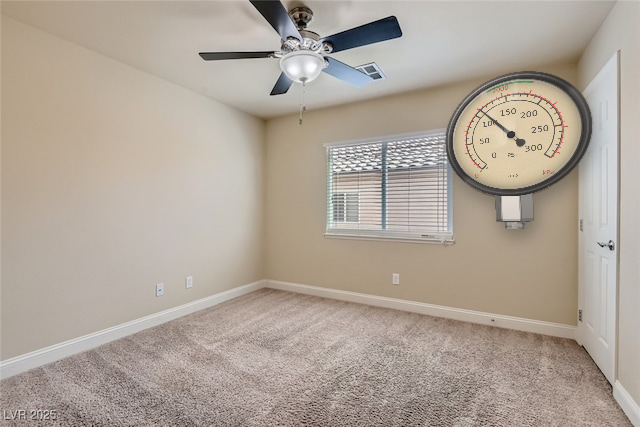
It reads value=110 unit=psi
